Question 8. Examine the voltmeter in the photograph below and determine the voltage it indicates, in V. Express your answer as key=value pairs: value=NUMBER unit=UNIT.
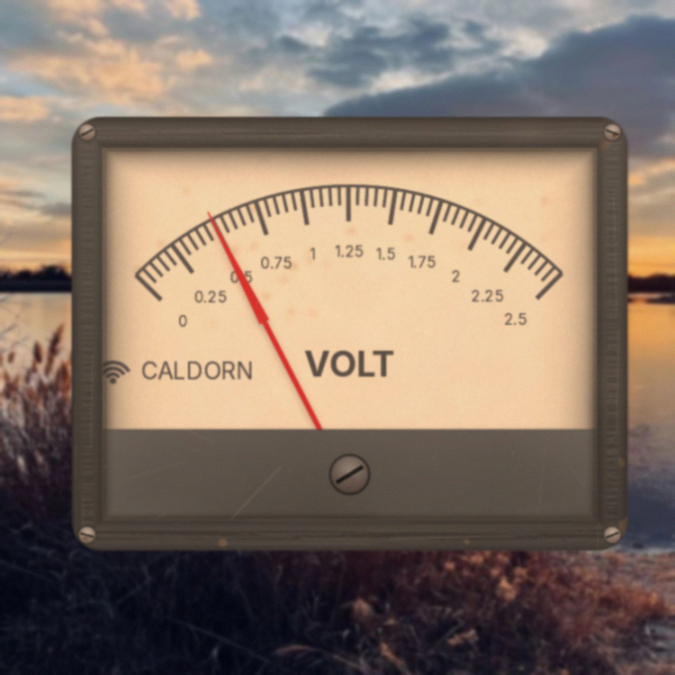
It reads value=0.5 unit=V
